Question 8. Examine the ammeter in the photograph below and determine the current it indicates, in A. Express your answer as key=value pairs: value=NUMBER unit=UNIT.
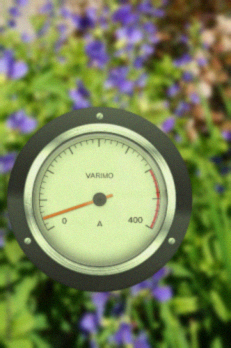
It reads value=20 unit=A
